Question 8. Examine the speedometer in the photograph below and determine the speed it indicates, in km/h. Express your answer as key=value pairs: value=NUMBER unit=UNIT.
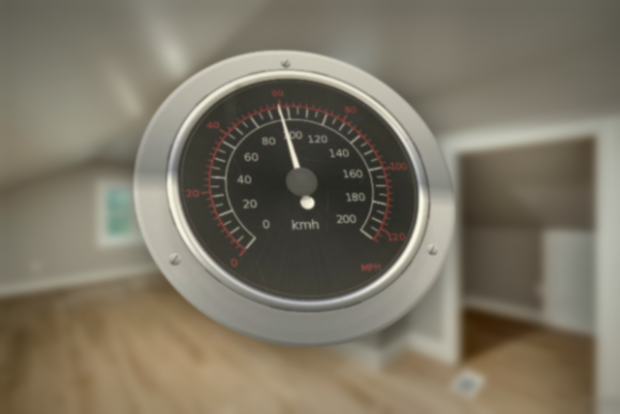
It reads value=95 unit=km/h
